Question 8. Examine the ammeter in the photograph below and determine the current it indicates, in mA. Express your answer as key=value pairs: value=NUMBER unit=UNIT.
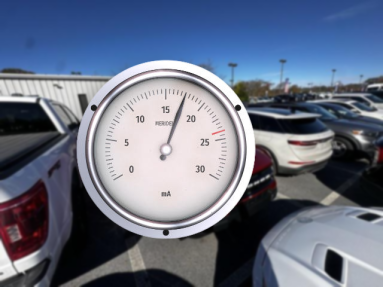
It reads value=17.5 unit=mA
